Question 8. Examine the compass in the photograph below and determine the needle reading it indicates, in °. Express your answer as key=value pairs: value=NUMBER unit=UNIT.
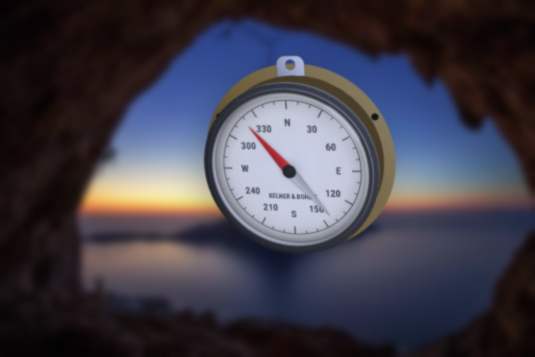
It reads value=320 unit=°
